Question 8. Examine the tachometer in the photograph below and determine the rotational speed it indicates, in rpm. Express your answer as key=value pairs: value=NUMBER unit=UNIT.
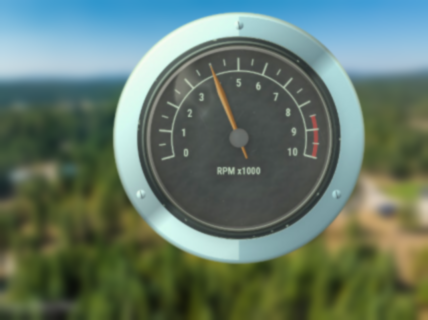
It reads value=4000 unit=rpm
